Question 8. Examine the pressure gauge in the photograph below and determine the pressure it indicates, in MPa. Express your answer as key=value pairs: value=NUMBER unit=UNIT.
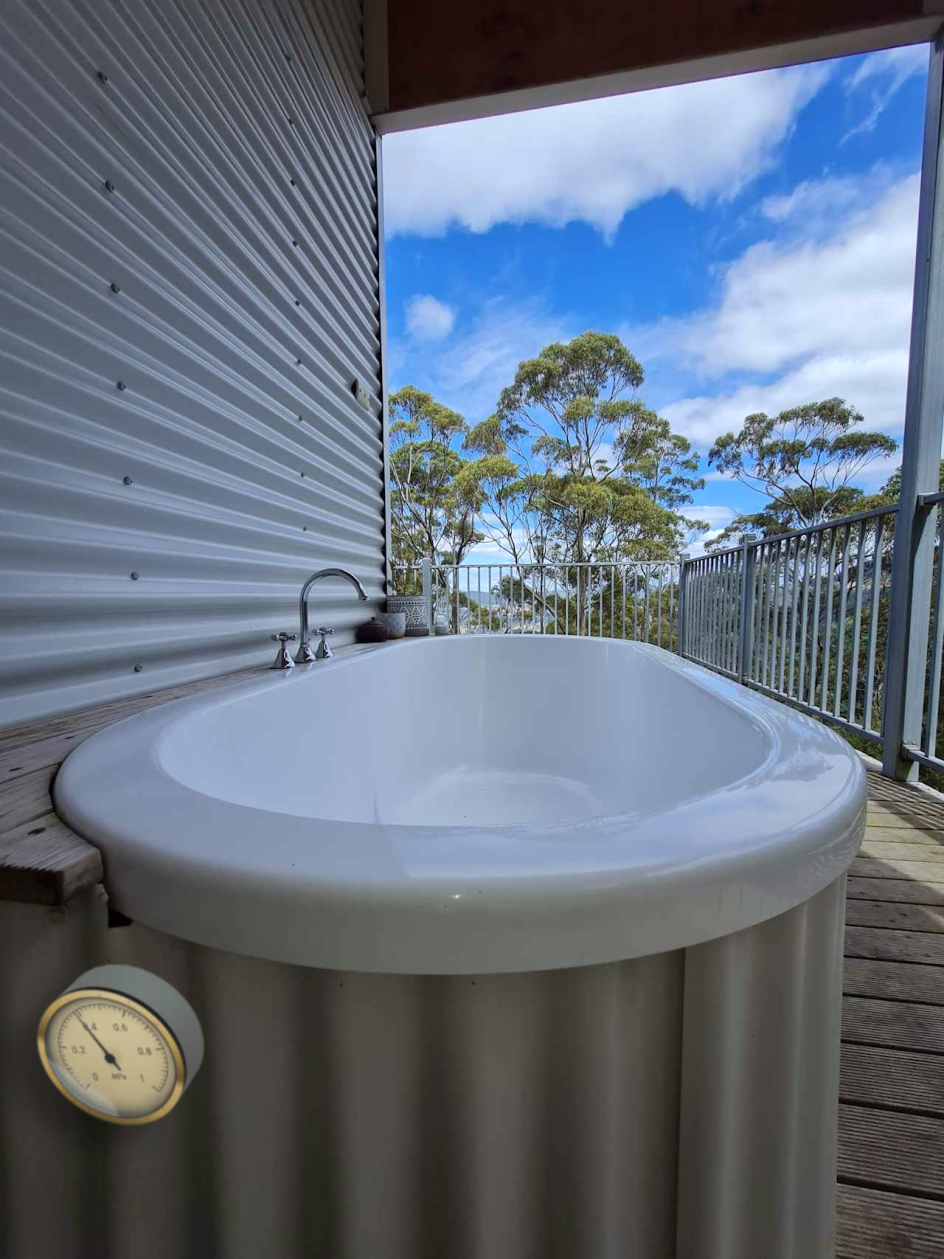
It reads value=0.4 unit=MPa
